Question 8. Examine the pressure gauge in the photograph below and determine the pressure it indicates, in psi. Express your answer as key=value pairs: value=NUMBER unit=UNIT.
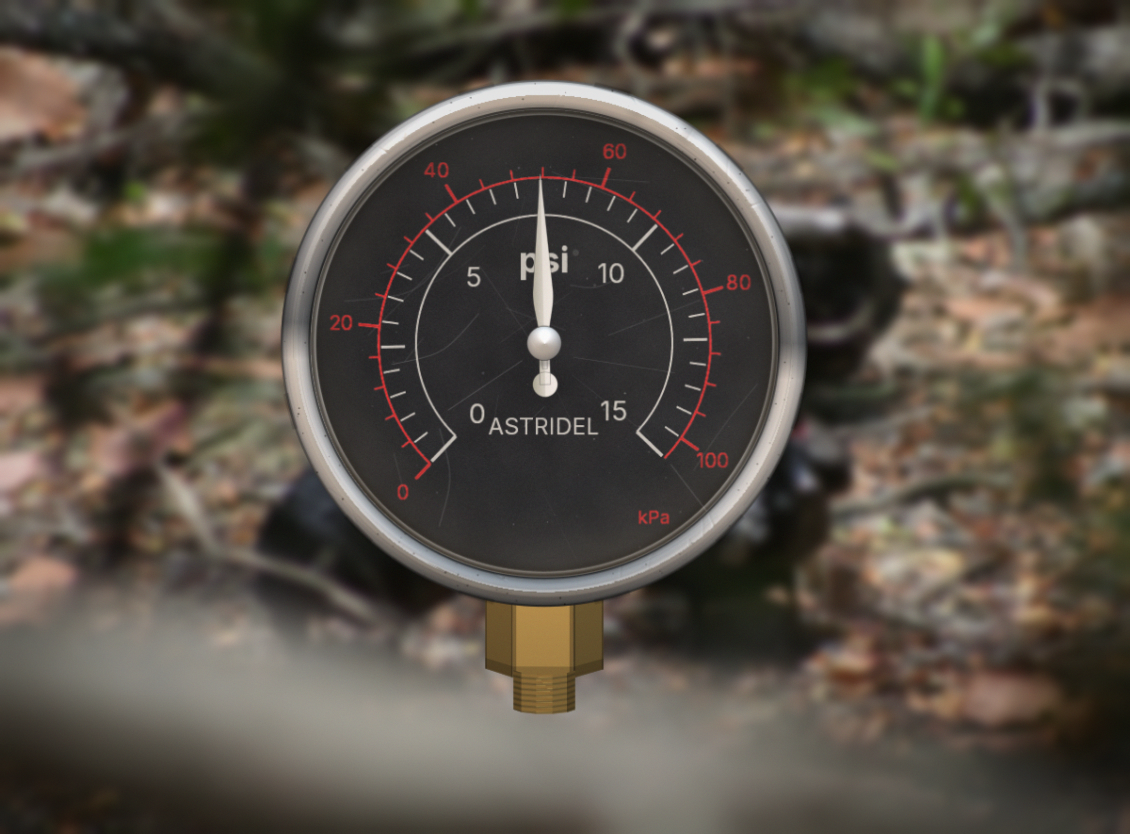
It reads value=7.5 unit=psi
